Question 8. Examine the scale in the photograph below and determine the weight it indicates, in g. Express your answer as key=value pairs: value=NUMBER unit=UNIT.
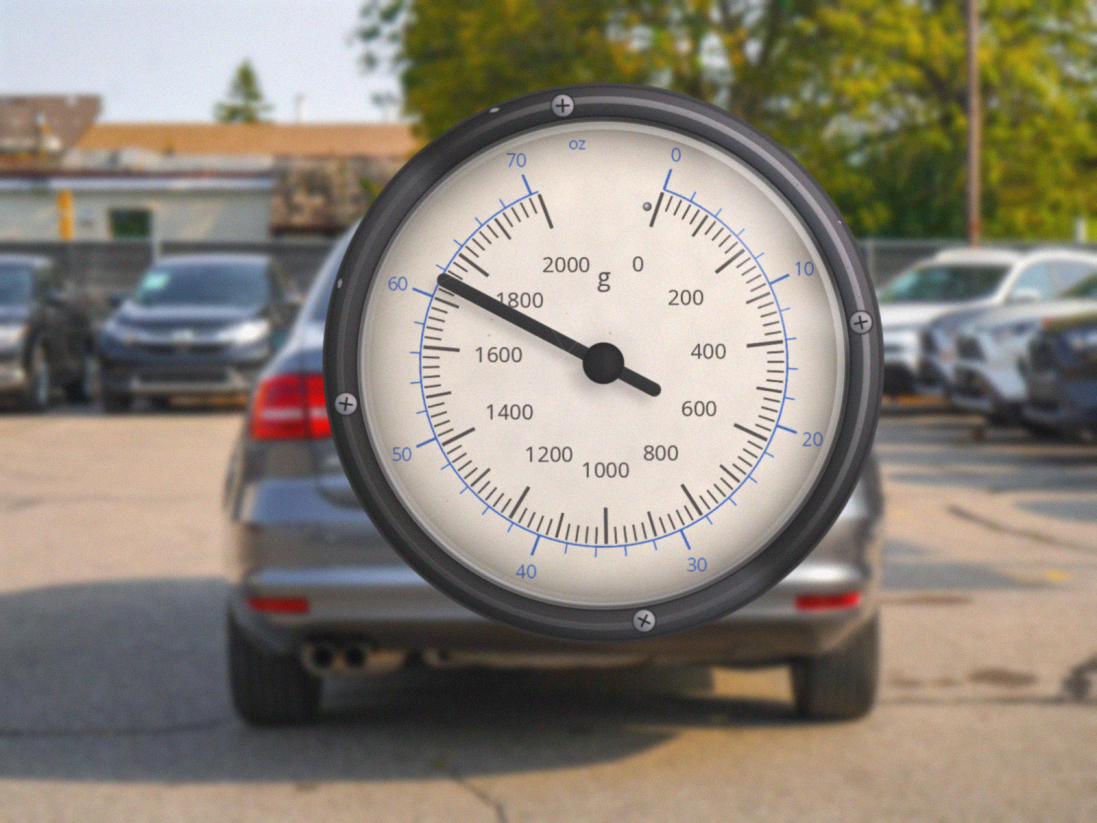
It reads value=1740 unit=g
